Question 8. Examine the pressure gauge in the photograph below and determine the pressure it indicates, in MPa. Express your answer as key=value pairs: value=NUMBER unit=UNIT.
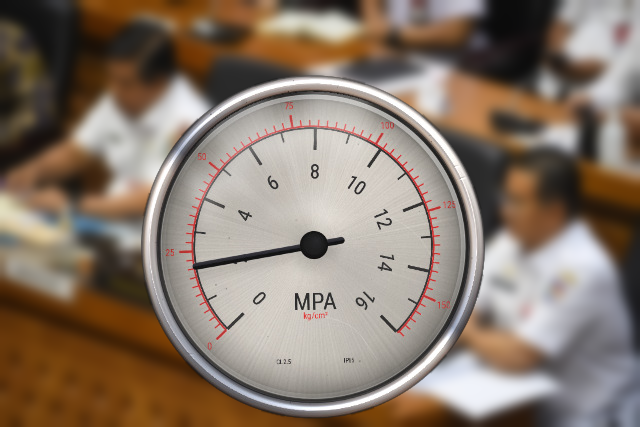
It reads value=2 unit=MPa
